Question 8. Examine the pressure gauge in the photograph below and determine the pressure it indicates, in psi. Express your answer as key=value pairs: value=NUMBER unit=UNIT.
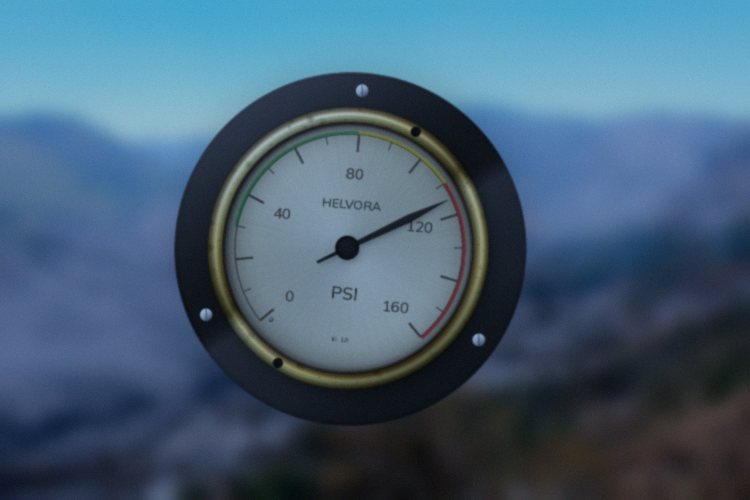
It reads value=115 unit=psi
